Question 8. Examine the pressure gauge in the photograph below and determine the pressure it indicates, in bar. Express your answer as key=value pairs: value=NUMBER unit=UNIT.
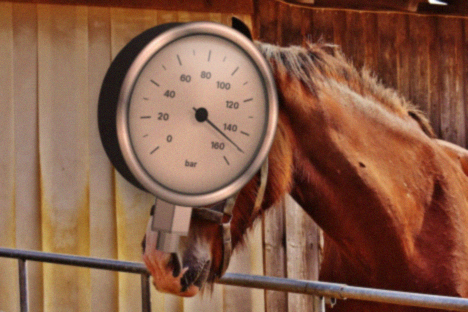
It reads value=150 unit=bar
